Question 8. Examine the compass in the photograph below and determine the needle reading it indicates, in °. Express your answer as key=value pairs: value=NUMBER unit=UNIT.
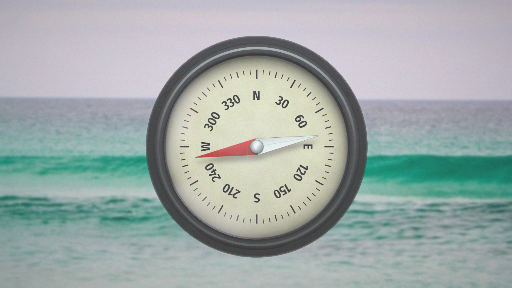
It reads value=260 unit=°
